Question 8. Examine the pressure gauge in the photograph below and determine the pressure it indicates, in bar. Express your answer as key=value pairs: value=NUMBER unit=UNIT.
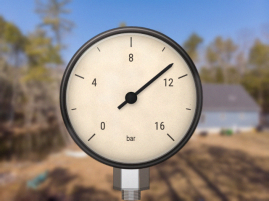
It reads value=11 unit=bar
